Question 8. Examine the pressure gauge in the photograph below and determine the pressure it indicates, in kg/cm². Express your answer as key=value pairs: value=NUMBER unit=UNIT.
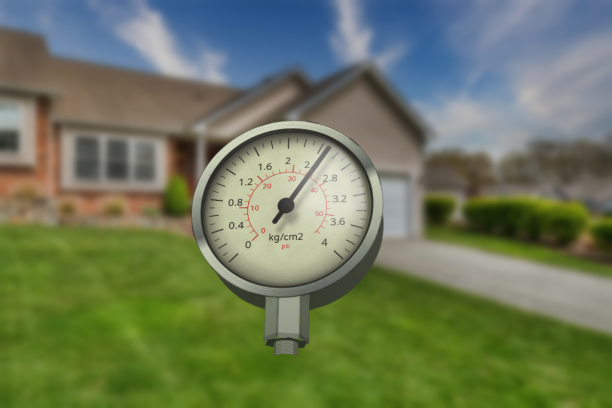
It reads value=2.5 unit=kg/cm²
